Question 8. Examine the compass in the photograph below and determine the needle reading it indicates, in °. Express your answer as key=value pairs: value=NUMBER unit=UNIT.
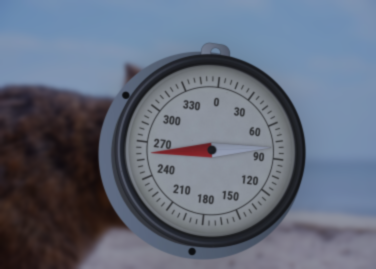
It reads value=260 unit=°
